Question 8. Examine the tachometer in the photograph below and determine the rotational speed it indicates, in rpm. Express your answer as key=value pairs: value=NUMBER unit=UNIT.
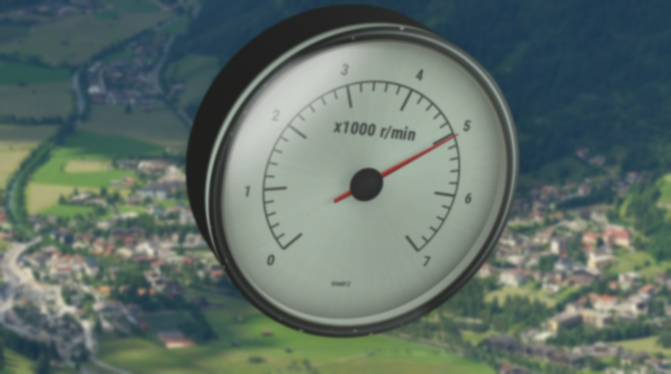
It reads value=5000 unit=rpm
